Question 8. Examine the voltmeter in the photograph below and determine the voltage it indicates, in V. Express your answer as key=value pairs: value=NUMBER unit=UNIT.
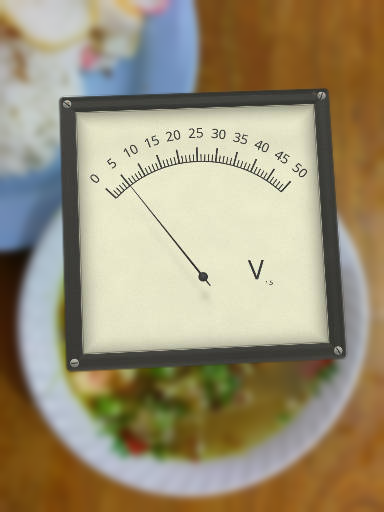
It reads value=5 unit=V
